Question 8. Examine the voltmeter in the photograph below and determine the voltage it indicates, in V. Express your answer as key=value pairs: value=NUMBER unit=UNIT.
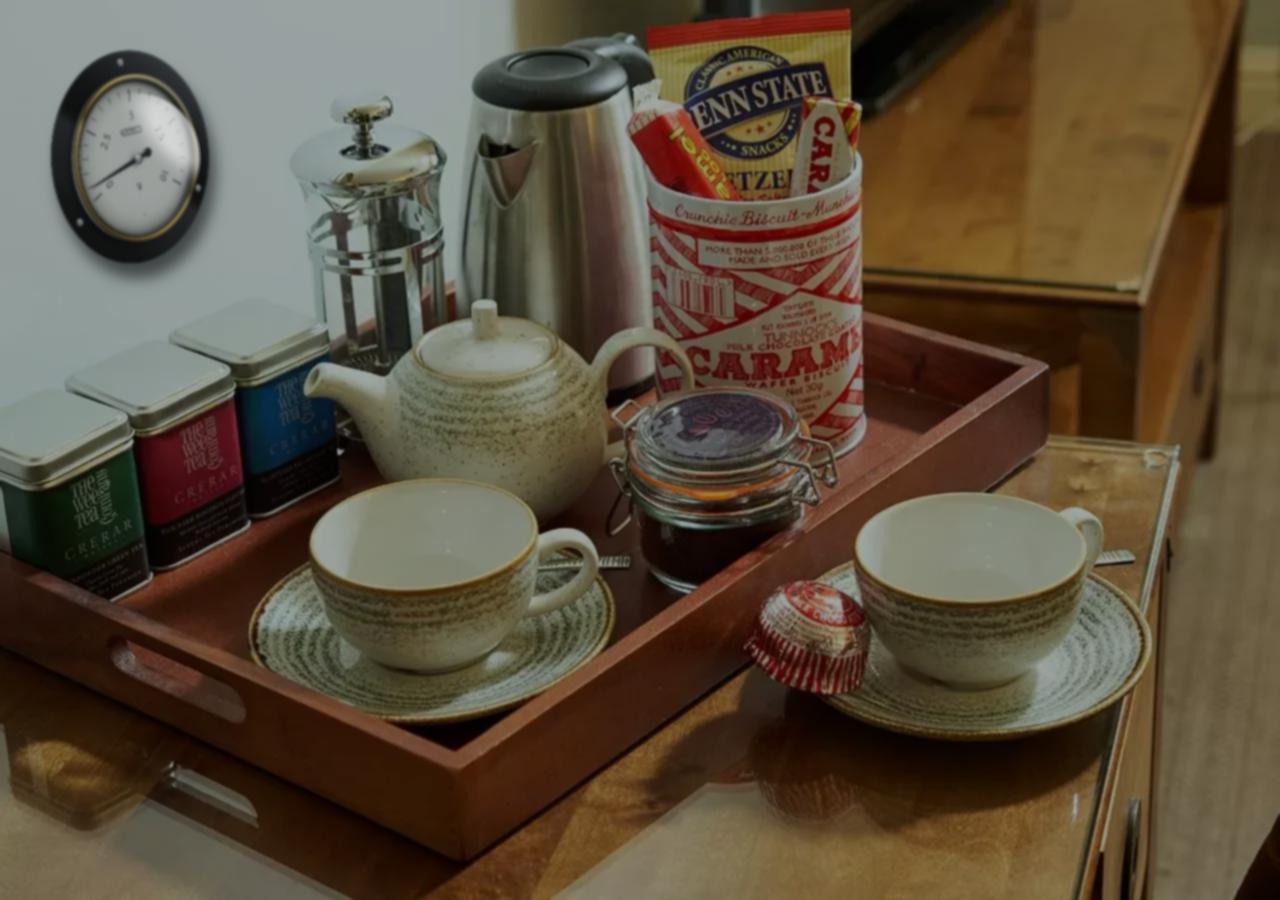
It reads value=0.5 unit=V
